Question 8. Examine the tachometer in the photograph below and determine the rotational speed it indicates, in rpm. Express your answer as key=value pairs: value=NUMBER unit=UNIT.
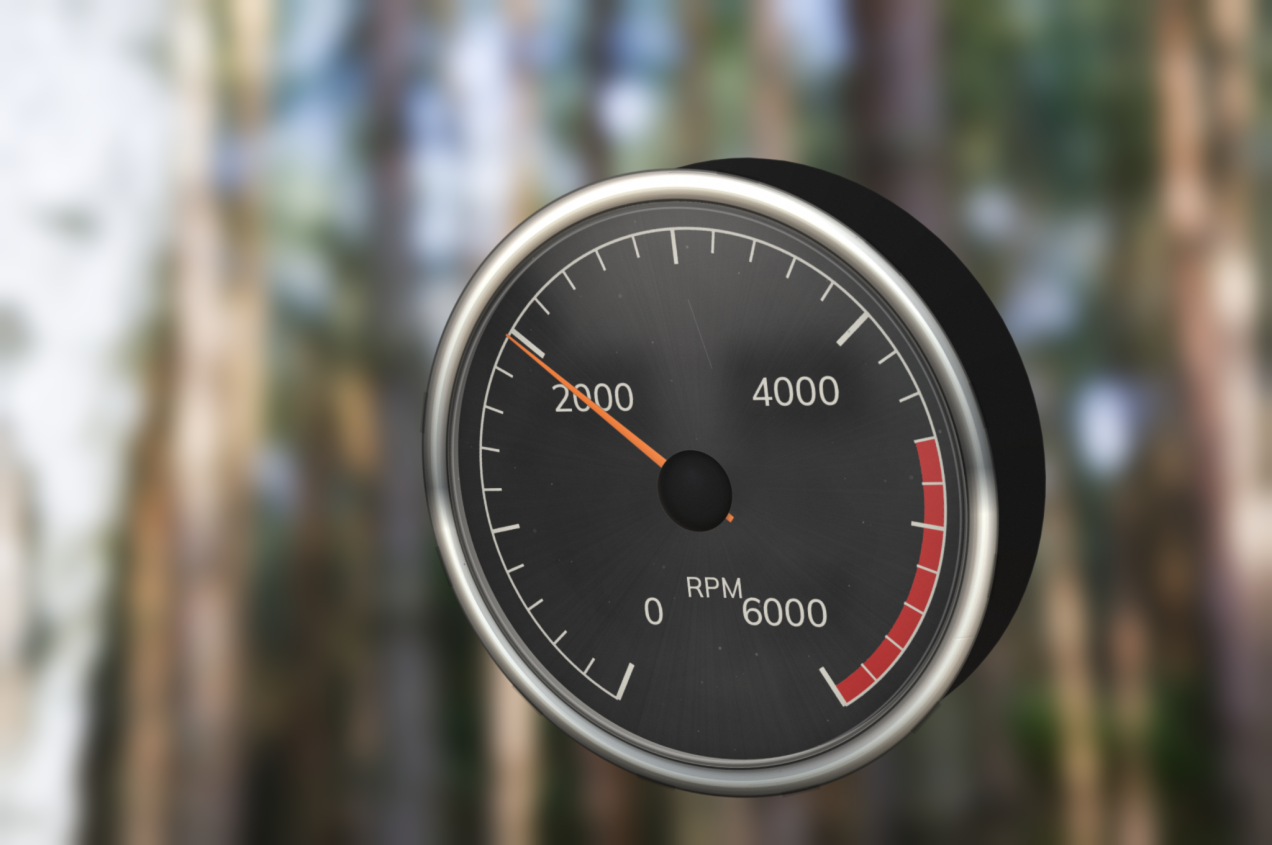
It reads value=2000 unit=rpm
